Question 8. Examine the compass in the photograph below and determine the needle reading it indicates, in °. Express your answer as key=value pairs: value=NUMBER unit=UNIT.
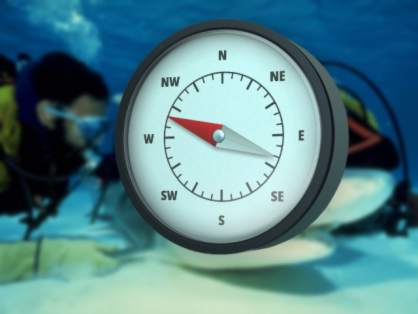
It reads value=290 unit=°
